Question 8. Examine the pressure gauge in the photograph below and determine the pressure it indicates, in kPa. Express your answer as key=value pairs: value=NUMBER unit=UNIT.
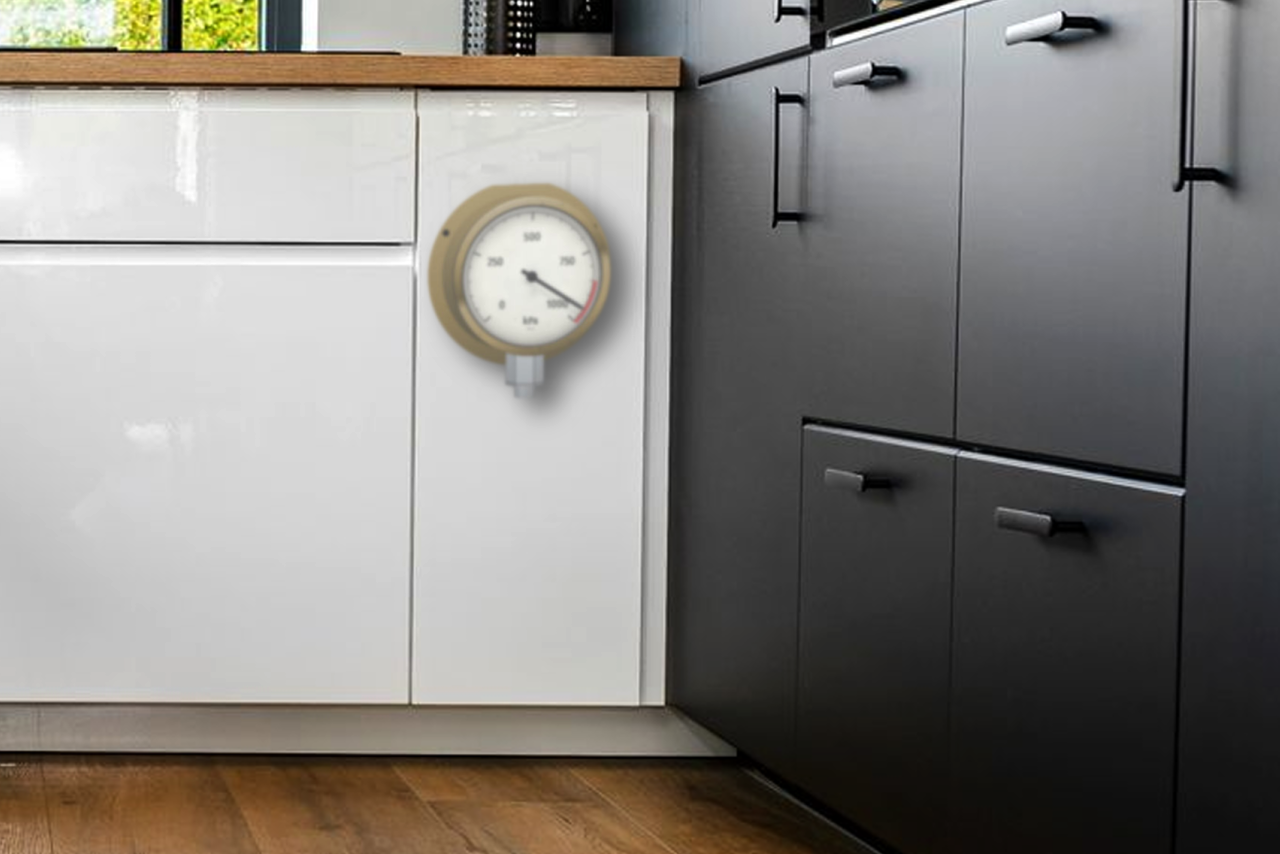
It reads value=950 unit=kPa
